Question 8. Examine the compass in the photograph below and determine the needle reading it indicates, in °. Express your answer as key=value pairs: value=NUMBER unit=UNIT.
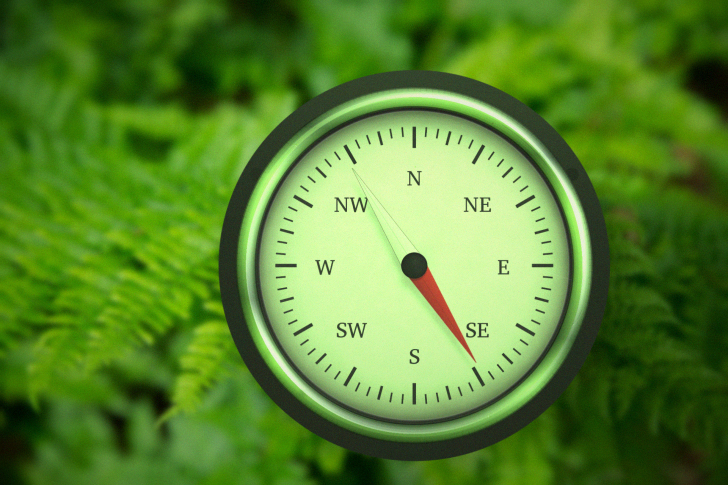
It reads value=147.5 unit=°
